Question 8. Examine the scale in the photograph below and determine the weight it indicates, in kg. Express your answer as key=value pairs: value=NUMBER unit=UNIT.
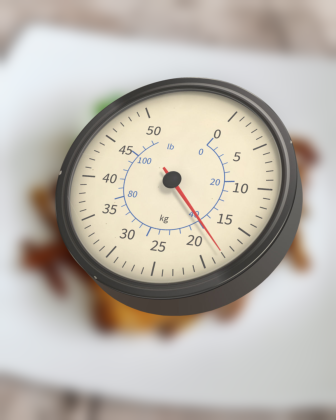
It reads value=18 unit=kg
